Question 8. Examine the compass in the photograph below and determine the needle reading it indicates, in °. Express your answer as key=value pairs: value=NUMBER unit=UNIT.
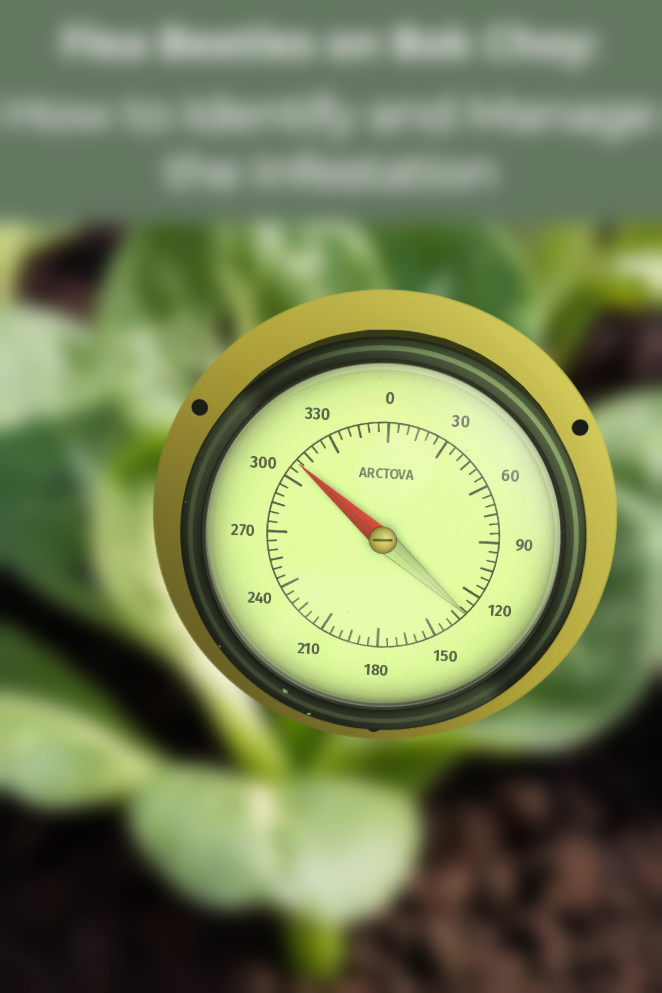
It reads value=310 unit=°
